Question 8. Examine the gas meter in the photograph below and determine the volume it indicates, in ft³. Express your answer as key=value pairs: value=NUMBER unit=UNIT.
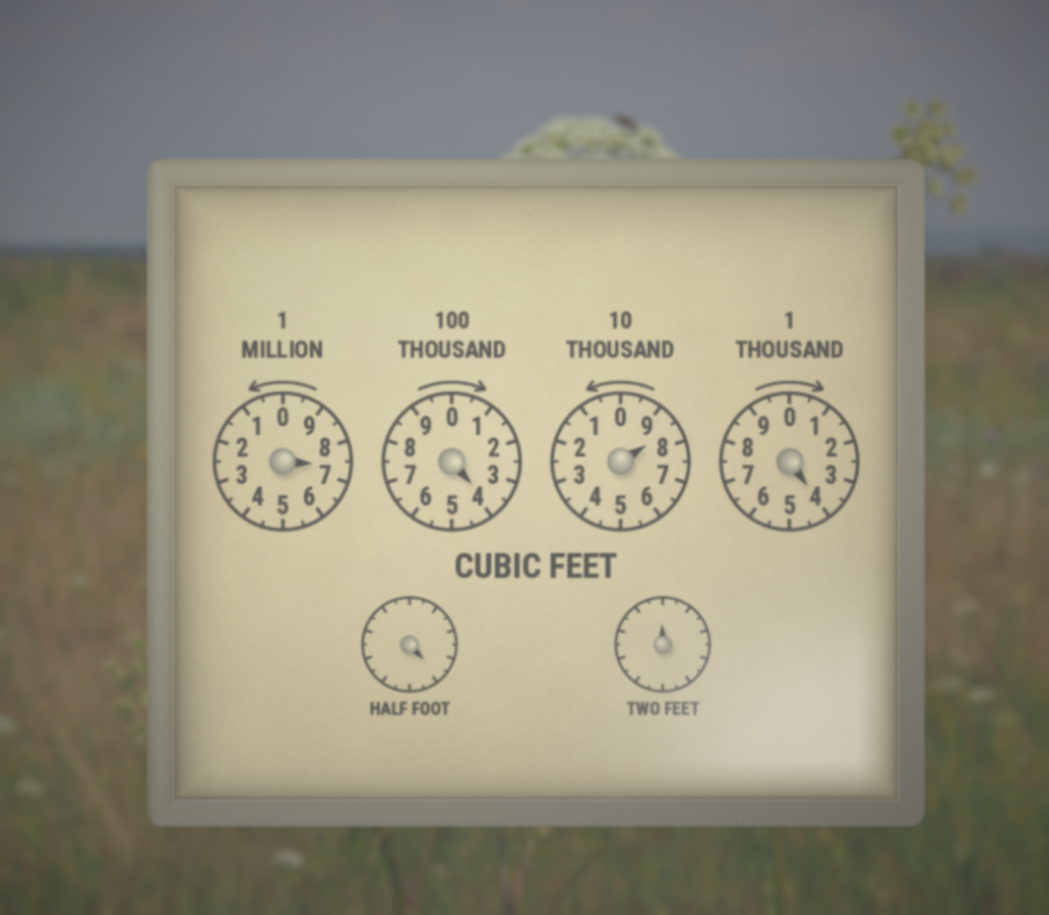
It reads value=738400 unit=ft³
